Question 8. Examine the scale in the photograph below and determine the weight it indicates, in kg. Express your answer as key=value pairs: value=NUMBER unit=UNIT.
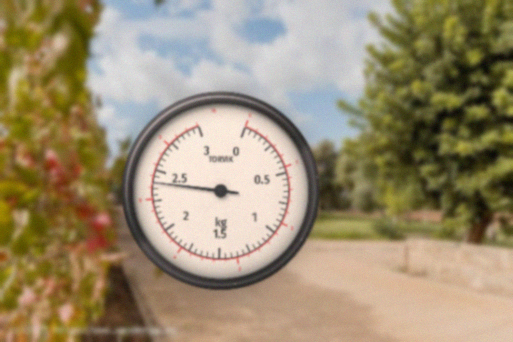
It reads value=2.4 unit=kg
